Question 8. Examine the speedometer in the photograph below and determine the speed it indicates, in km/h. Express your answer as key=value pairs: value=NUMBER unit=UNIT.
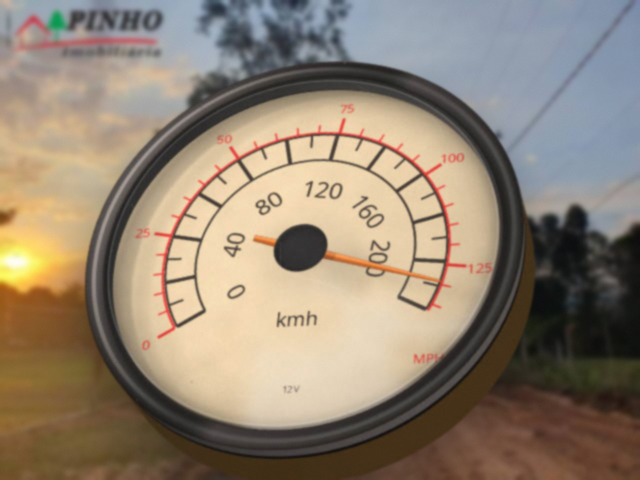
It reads value=210 unit=km/h
